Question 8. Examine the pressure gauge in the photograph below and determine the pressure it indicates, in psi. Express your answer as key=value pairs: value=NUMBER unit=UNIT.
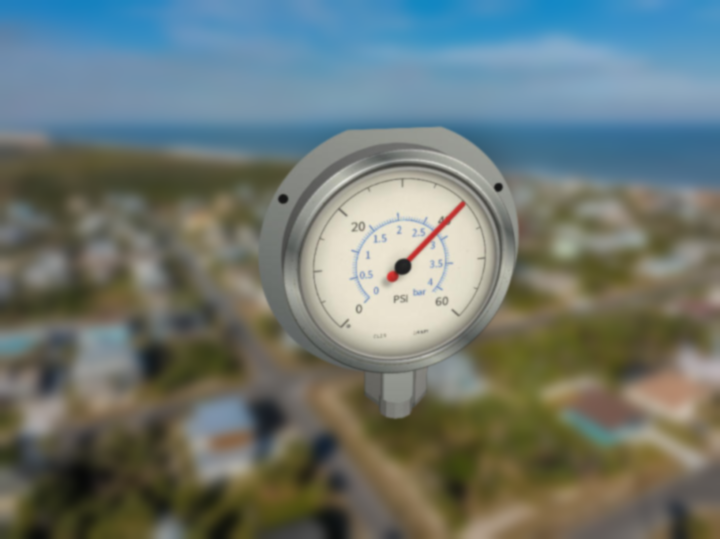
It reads value=40 unit=psi
